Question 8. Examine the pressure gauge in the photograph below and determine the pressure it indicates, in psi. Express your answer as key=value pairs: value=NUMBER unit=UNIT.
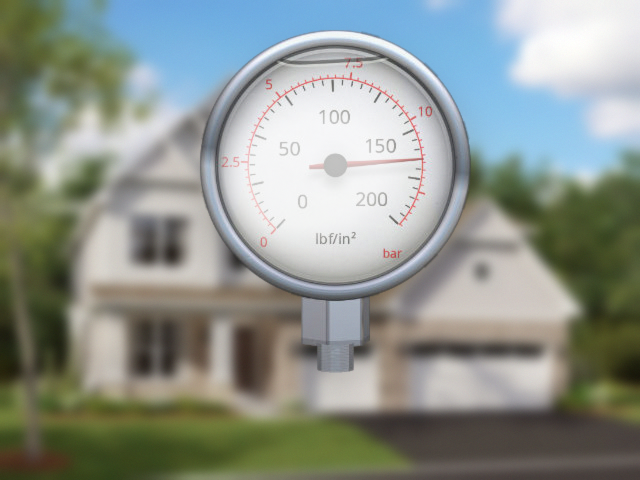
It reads value=165 unit=psi
